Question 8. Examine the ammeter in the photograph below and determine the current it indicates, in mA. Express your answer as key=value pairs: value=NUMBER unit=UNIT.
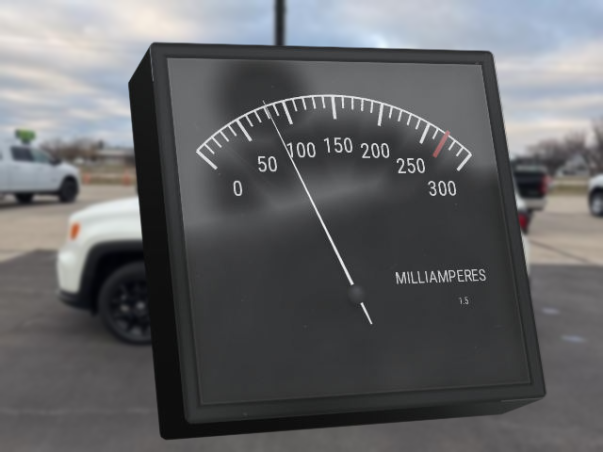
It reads value=80 unit=mA
